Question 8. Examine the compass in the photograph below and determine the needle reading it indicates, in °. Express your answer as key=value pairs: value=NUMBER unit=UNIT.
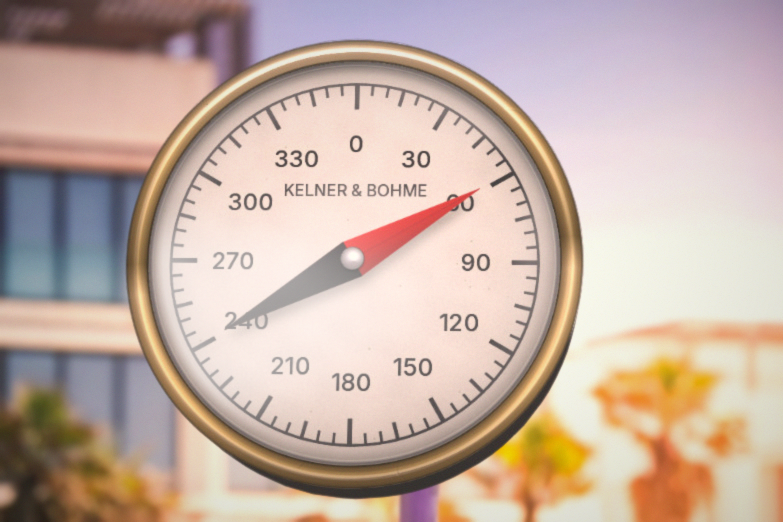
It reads value=60 unit=°
